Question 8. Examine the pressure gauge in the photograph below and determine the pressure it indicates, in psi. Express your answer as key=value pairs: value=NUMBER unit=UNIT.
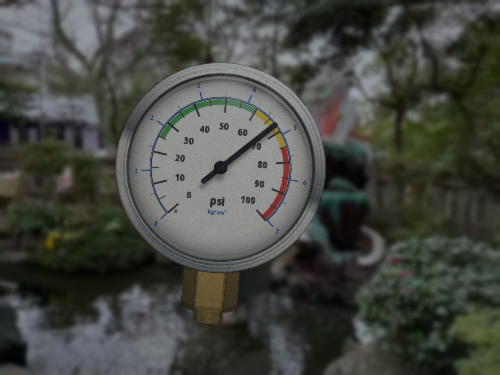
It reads value=67.5 unit=psi
